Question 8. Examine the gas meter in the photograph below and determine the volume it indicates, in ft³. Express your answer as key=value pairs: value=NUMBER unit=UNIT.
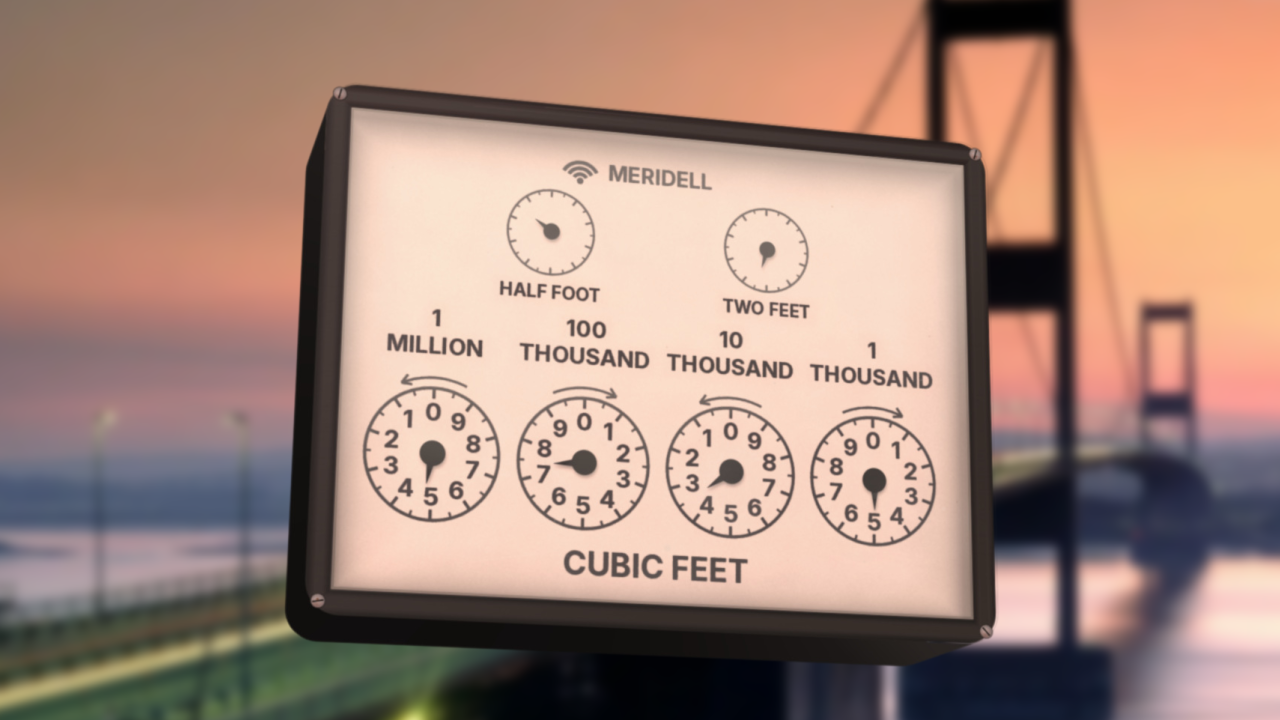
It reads value=473500 unit=ft³
